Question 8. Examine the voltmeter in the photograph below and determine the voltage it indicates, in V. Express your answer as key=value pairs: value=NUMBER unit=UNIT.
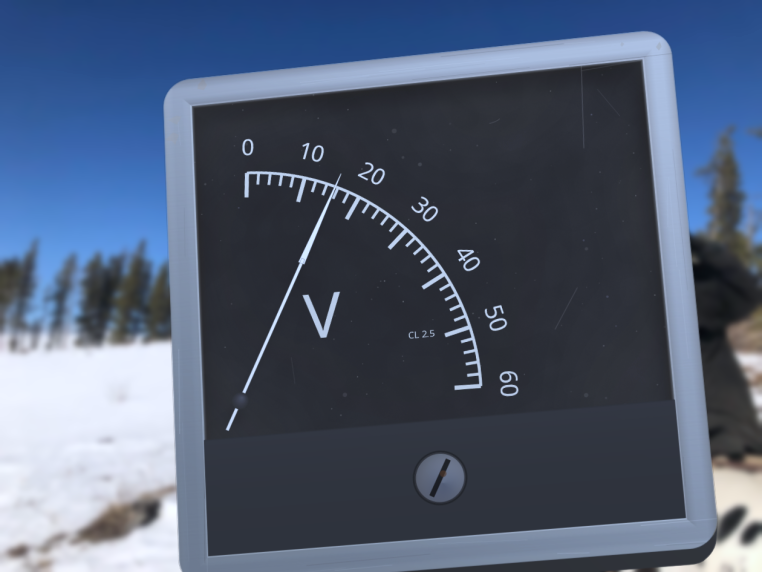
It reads value=16 unit=V
